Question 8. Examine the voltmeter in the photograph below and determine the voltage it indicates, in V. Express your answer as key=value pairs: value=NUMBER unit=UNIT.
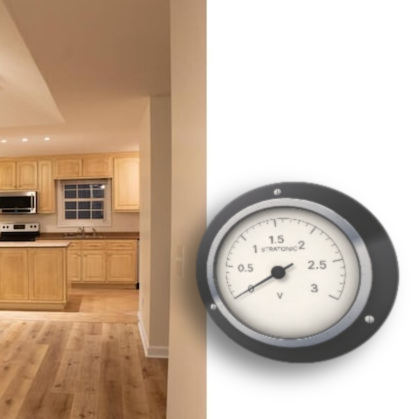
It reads value=0 unit=V
